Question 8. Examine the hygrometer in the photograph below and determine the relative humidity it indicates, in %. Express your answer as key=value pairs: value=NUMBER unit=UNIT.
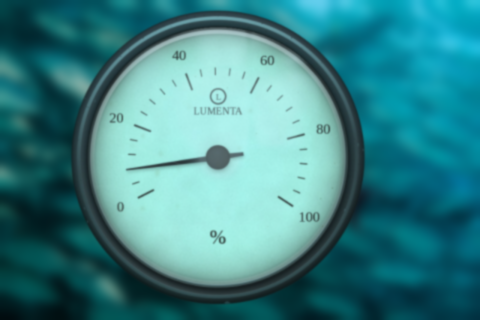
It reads value=8 unit=%
